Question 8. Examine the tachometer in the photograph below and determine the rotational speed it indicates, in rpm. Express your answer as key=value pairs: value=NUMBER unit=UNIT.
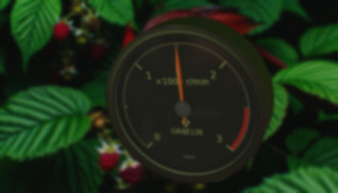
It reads value=1500 unit=rpm
